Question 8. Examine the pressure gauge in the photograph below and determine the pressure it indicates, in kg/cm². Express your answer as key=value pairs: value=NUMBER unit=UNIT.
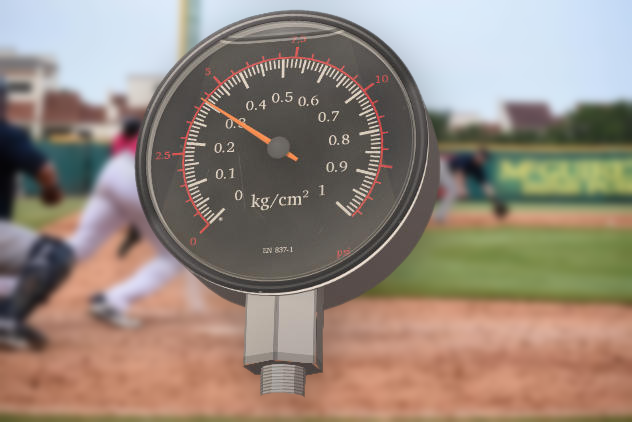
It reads value=0.3 unit=kg/cm²
